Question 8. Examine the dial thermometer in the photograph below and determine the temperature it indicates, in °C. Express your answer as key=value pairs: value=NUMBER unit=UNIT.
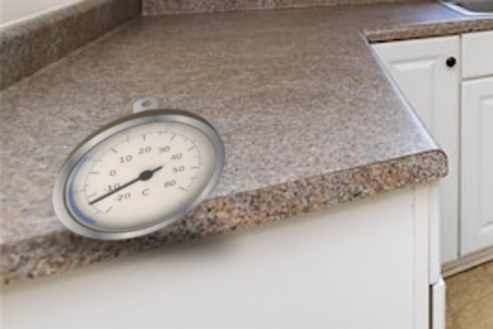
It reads value=-12.5 unit=°C
